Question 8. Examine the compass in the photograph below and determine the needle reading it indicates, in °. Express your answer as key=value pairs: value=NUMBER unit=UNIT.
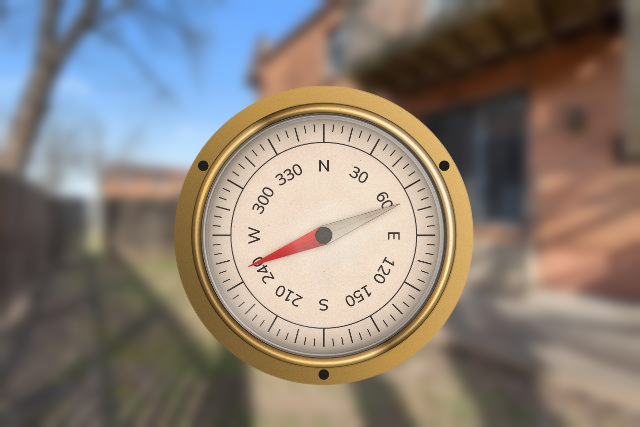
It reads value=247.5 unit=°
